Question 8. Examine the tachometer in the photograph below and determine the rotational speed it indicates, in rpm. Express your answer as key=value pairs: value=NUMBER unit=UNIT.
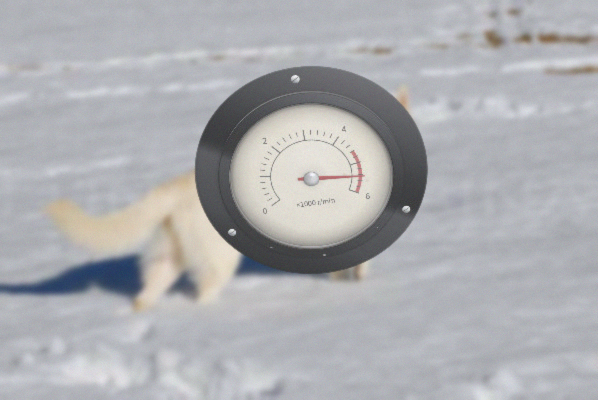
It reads value=5400 unit=rpm
